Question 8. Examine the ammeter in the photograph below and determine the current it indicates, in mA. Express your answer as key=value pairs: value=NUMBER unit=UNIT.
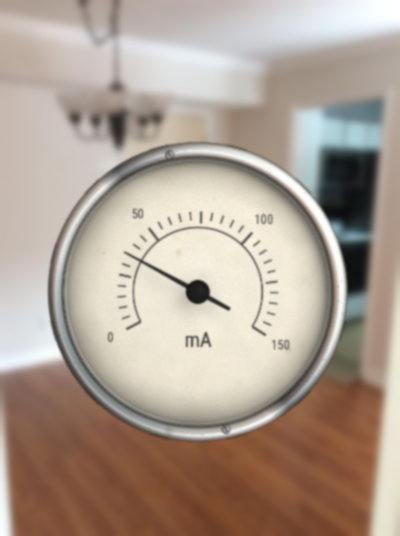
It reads value=35 unit=mA
